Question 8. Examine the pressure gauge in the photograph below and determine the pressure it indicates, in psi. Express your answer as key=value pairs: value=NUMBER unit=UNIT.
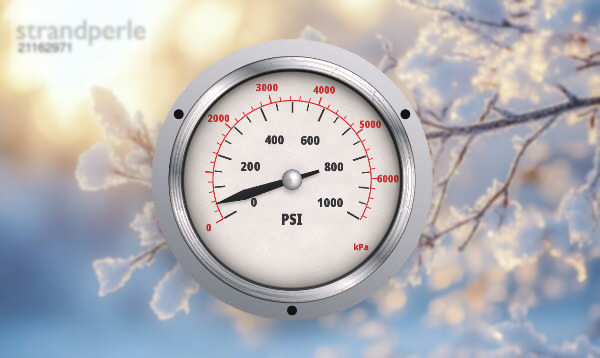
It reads value=50 unit=psi
